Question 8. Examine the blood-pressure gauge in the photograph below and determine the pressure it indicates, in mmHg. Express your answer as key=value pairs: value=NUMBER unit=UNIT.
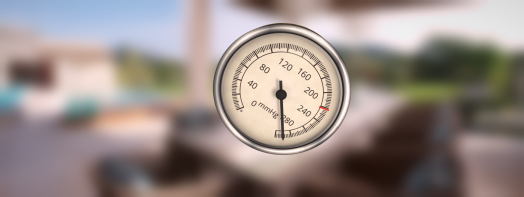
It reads value=290 unit=mmHg
